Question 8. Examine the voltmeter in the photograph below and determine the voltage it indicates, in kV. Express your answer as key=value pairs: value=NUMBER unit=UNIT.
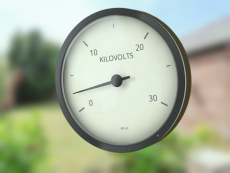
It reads value=2.5 unit=kV
